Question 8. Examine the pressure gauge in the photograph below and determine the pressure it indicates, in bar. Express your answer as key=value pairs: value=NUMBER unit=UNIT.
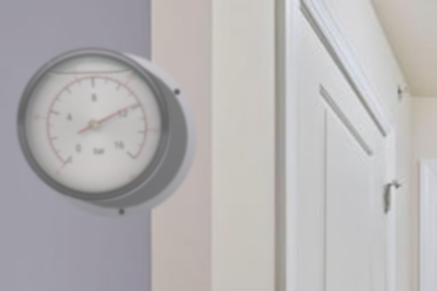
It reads value=12 unit=bar
